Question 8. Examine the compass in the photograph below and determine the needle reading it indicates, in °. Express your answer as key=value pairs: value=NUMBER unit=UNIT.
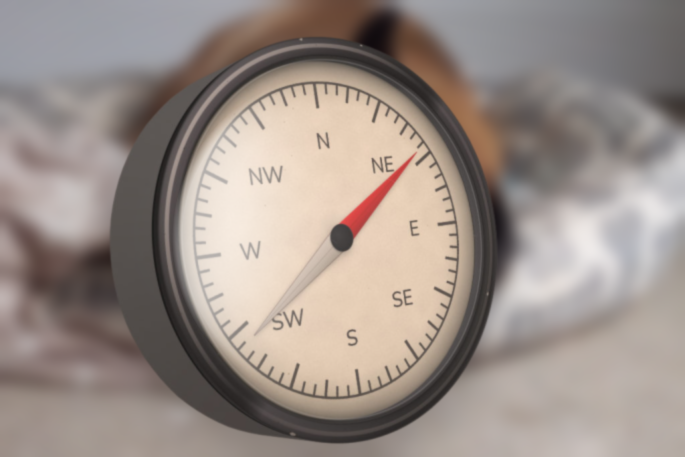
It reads value=55 unit=°
